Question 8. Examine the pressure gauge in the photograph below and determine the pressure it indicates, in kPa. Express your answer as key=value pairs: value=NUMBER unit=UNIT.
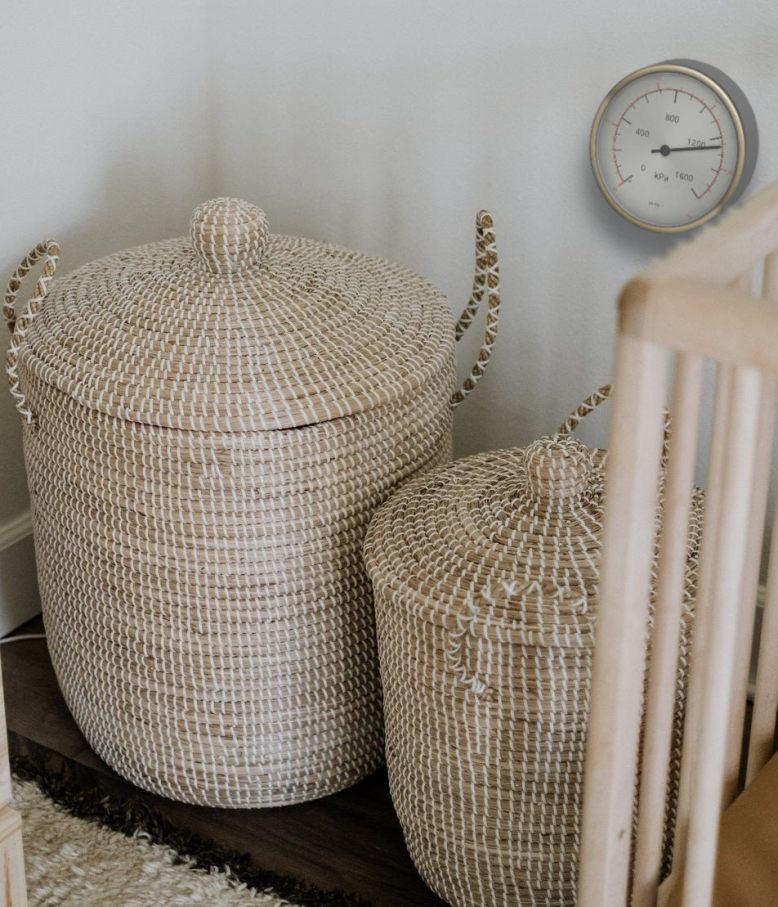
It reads value=1250 unit=kPa
